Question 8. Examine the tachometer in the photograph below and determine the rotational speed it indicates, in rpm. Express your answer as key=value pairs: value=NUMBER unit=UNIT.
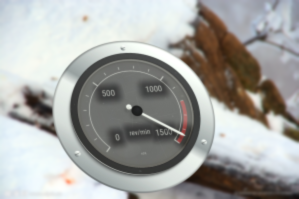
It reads value=1450 unit=rpm
